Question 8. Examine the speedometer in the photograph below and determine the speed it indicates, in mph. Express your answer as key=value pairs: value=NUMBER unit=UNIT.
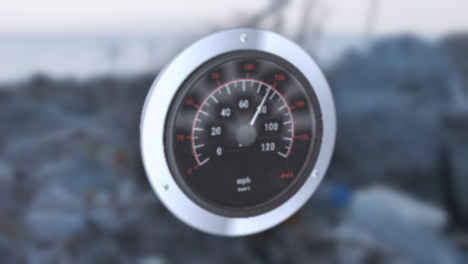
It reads value=75 unit=mph
